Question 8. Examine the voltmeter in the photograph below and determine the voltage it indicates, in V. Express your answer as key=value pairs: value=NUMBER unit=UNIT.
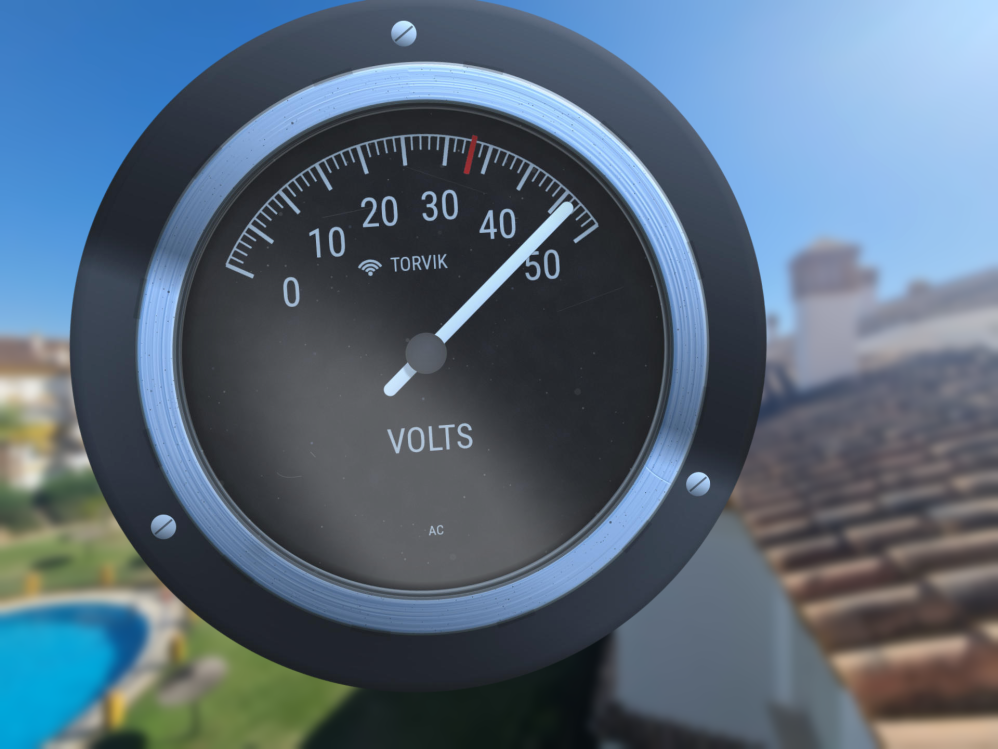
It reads value=46 unit=V
